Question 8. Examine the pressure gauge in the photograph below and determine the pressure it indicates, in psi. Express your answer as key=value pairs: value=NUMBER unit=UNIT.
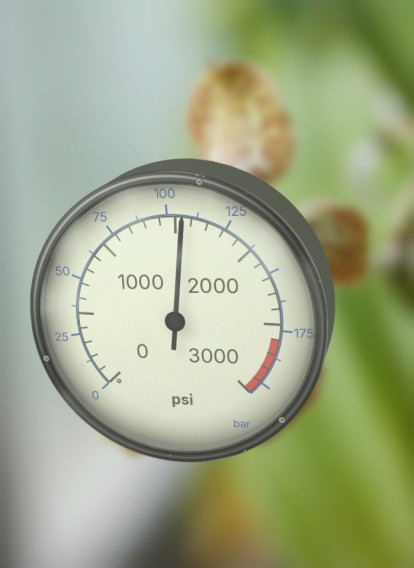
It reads value=1550 unit=psi
